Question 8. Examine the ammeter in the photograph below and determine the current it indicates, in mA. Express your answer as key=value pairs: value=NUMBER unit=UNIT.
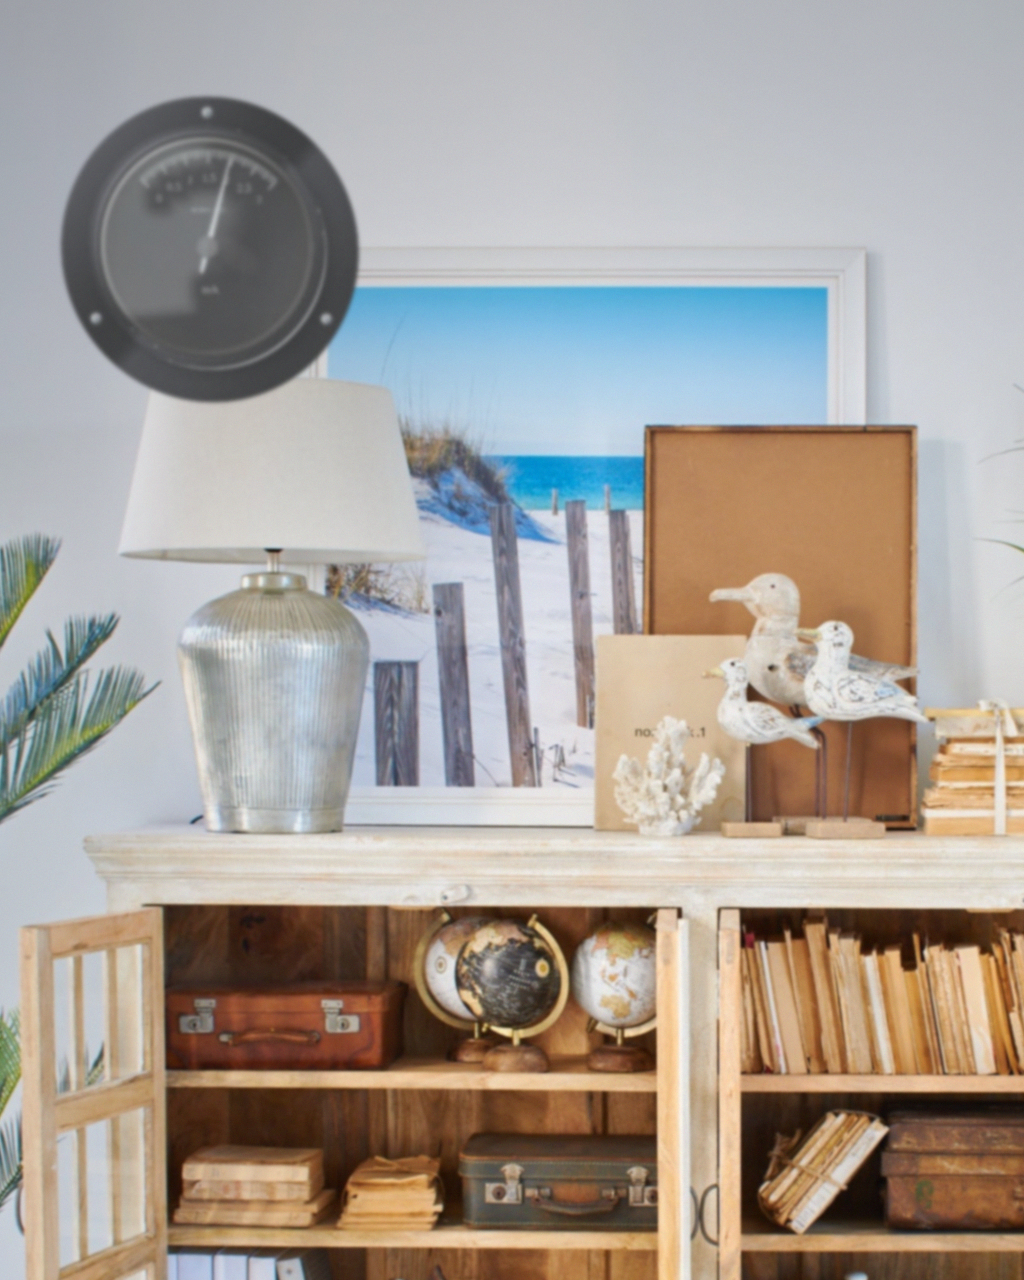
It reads value=2 unit=mA
